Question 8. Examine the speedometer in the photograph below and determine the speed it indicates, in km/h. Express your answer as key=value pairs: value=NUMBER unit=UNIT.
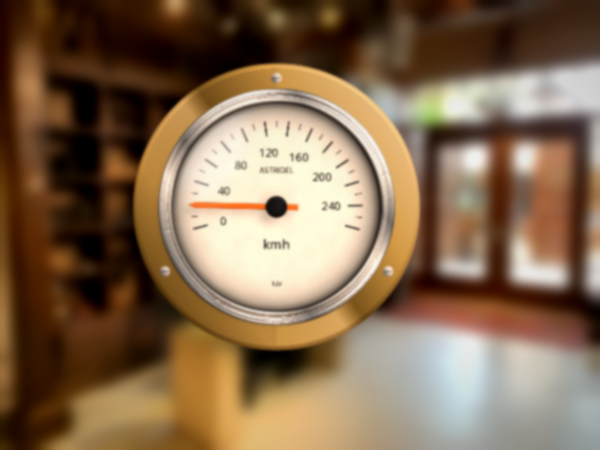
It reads value=20 unit=km/h
